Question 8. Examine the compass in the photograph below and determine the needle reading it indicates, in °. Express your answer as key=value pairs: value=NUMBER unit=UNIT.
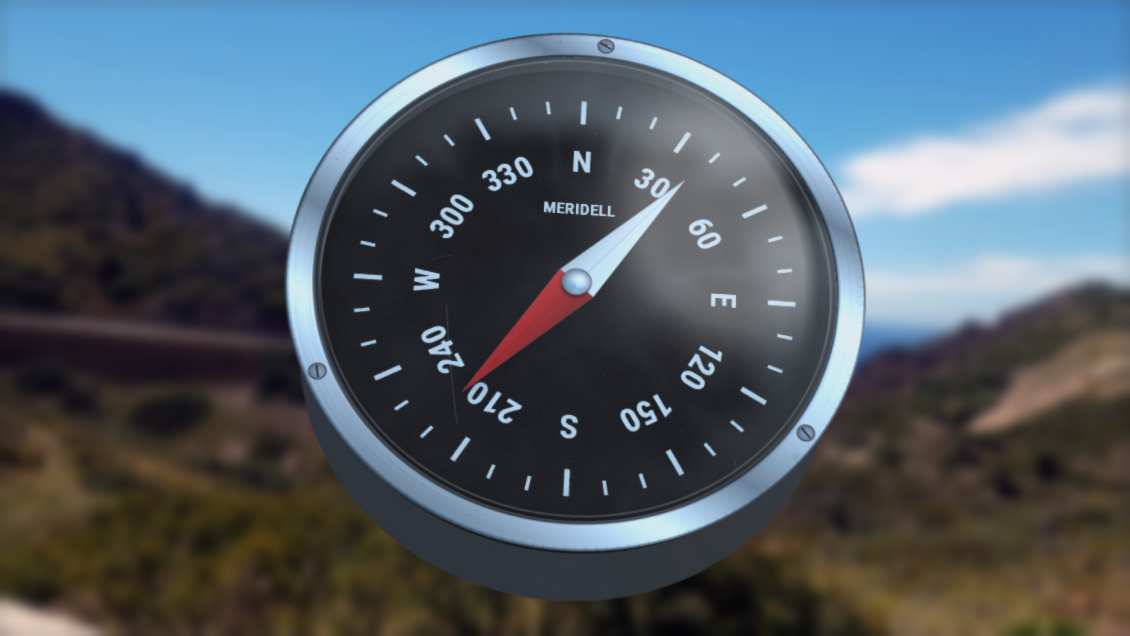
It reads value=220 unit=°
